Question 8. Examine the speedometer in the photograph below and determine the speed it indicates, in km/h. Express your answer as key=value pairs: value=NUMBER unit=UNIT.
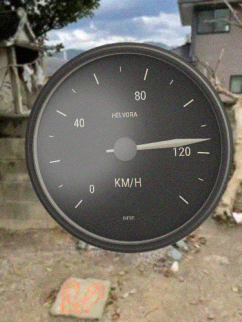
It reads value=115 unit=km/h
